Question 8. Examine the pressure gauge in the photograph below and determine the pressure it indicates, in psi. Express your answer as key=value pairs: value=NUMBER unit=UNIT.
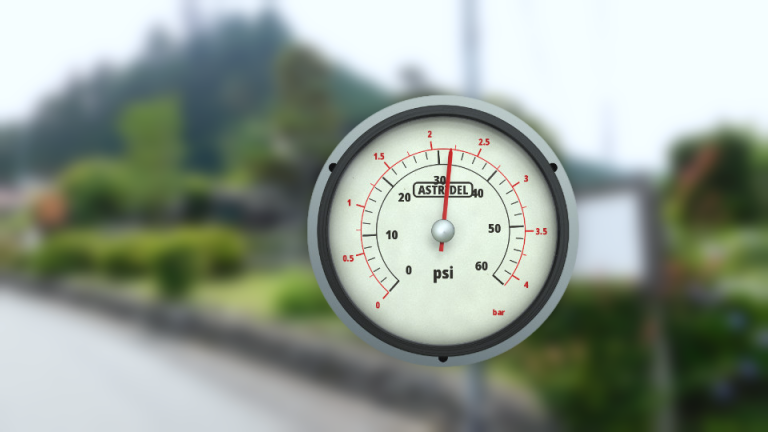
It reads value=32 unit=psi
